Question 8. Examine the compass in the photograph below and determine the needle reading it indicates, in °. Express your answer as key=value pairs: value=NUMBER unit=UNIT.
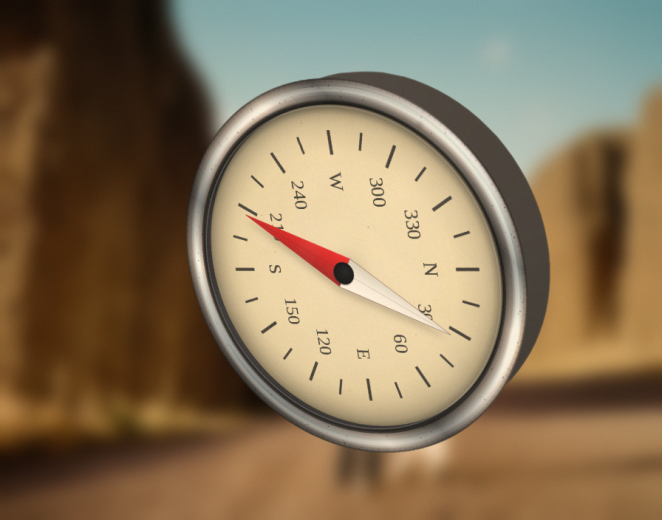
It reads value=210 unit=°
